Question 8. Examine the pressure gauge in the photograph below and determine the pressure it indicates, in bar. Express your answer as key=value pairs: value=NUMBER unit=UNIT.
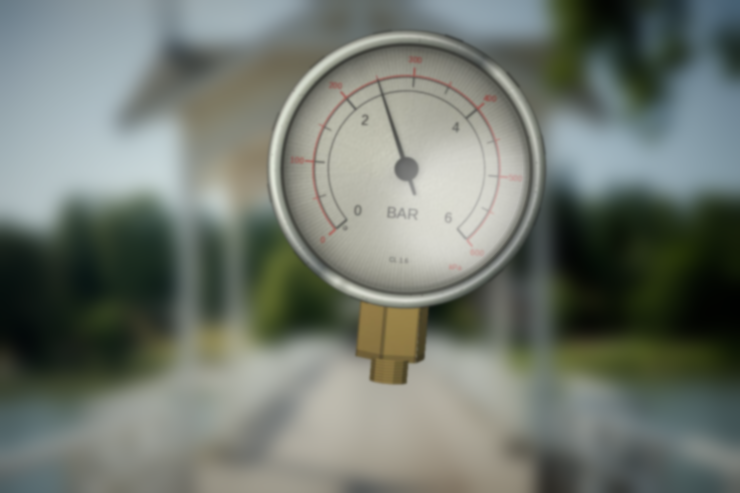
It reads value=2.5 unit=bar
